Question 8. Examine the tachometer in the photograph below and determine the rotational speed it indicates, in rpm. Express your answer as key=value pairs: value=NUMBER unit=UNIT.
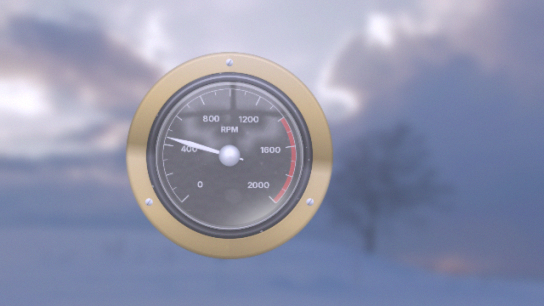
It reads value=450 unit=rpm
